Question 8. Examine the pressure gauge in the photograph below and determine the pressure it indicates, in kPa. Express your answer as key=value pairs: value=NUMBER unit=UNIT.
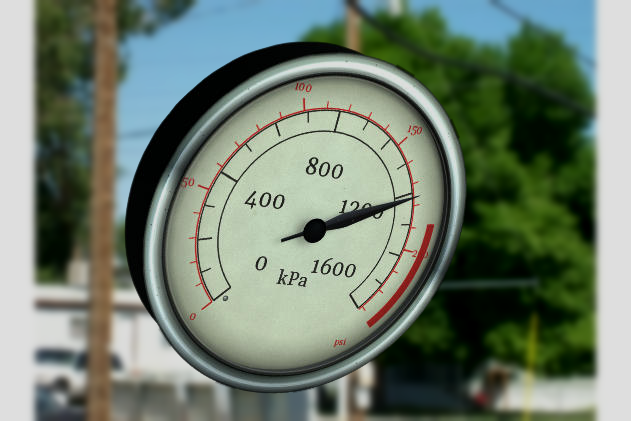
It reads value=1200 unit=kPa
